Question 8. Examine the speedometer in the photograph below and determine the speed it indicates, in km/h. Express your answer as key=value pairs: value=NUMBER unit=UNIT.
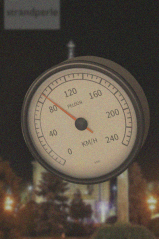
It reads value=90 unit=km/h
